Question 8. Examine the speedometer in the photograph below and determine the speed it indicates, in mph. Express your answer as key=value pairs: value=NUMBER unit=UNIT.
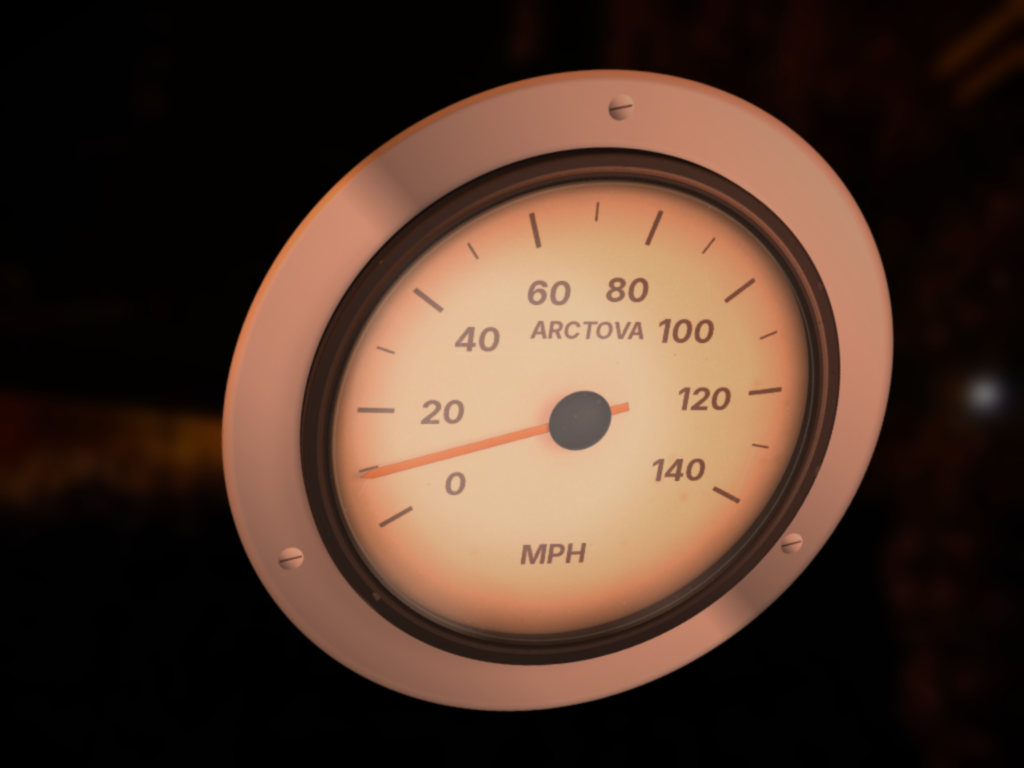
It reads value=10 unit=mph
